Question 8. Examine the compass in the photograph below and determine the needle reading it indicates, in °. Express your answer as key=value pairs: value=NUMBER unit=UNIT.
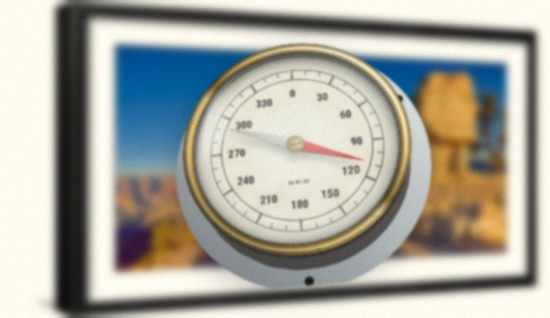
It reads value=110 unit=°
